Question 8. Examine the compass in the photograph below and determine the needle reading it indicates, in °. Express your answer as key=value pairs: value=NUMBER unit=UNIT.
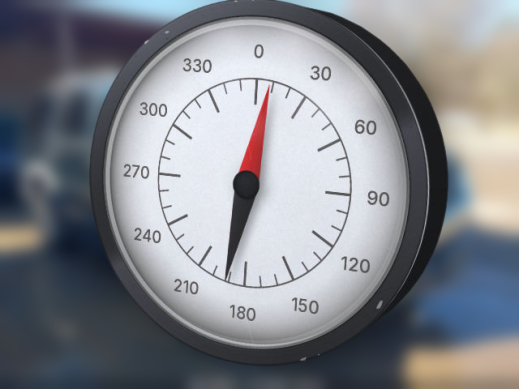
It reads value=10 unit=°
